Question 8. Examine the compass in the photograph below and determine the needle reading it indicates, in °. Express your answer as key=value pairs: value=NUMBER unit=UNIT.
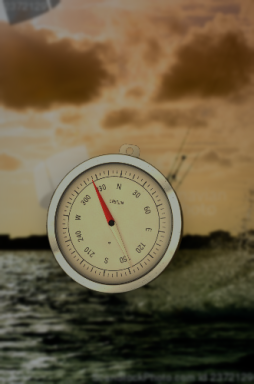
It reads value=325 unit=°
